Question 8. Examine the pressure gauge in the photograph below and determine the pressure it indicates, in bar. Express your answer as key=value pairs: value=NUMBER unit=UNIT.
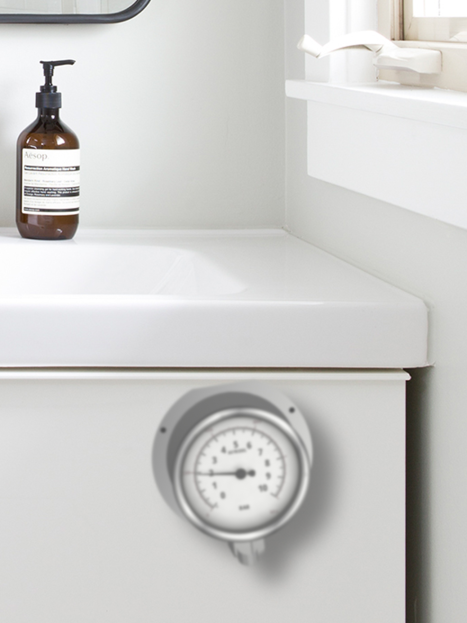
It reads value=2 unit=bar
